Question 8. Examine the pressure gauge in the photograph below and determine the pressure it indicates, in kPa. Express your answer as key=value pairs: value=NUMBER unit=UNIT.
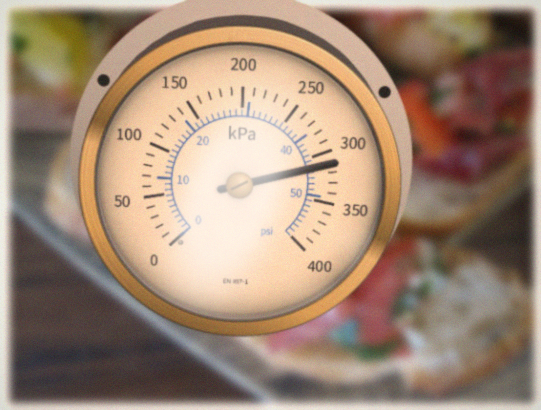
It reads value=310 unit=kPa
